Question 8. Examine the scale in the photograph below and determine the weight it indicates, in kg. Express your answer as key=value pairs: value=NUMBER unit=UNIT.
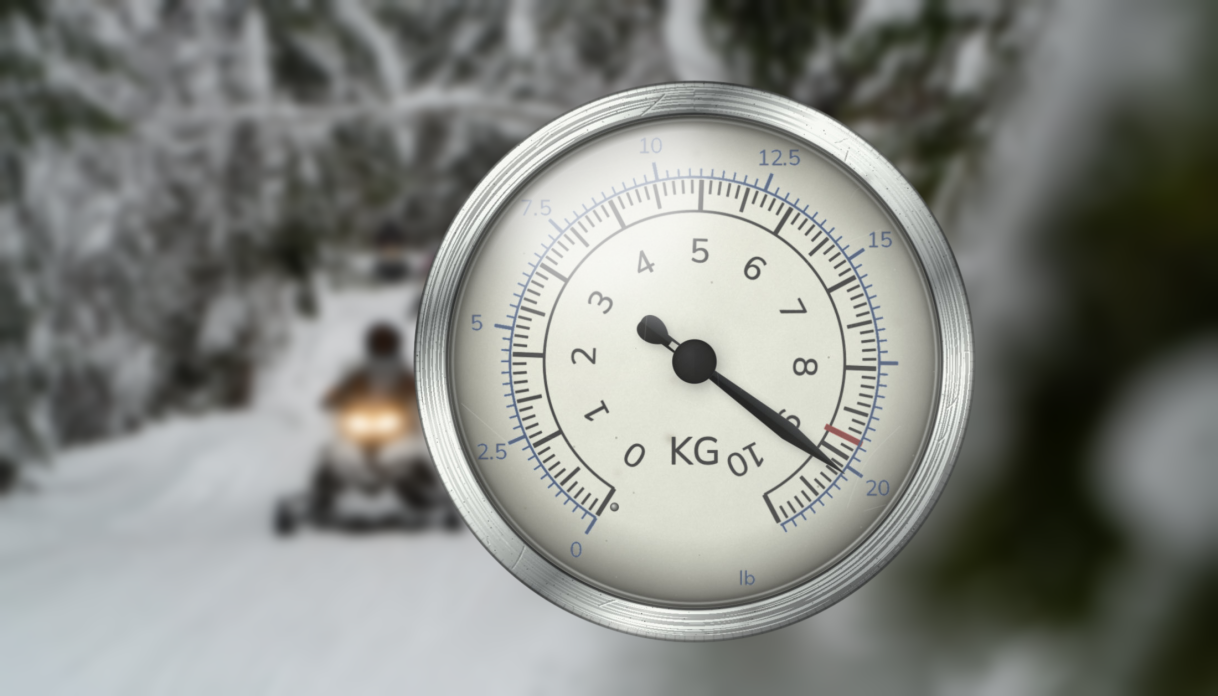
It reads value=9.15 unit=kg
